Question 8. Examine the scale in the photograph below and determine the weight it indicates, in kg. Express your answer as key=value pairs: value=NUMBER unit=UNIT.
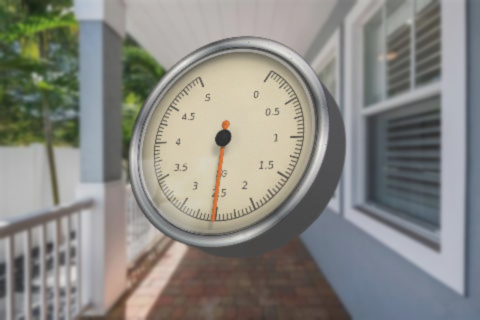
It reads value=2.5 unit=kg
